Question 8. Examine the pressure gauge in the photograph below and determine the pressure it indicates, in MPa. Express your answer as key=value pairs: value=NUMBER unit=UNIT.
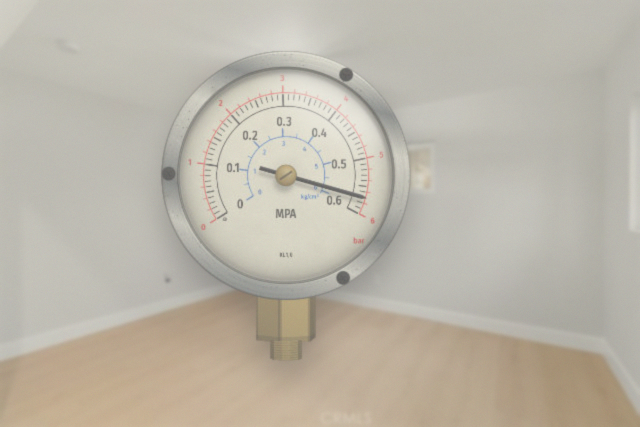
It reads value=0.57 unit=MPa
